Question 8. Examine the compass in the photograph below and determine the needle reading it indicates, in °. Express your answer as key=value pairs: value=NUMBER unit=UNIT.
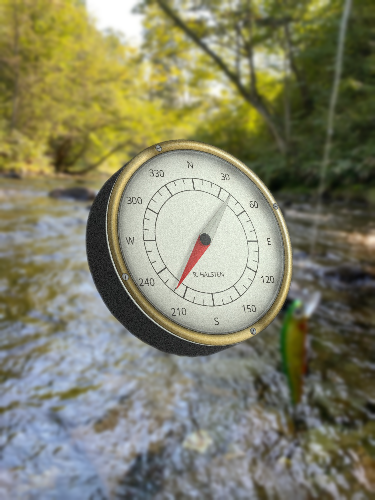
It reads value=220 unit=°
